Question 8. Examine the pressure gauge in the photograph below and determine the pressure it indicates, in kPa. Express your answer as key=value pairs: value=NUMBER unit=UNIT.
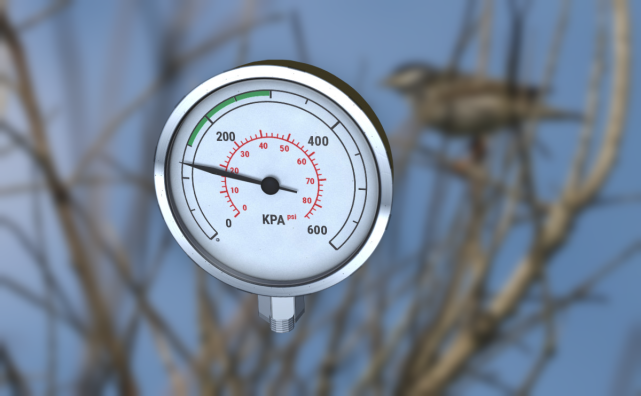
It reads value=125 unit=kPa
